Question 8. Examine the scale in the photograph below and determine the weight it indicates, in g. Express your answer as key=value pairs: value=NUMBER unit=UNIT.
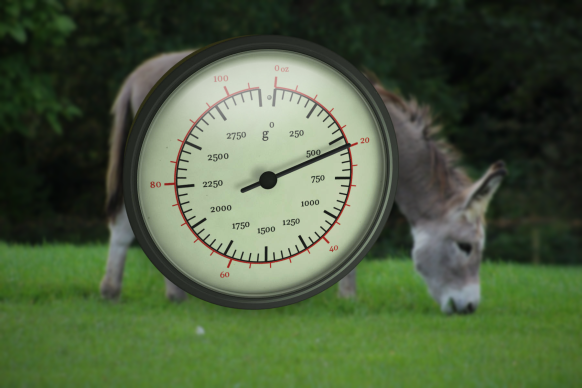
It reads value=550 unit=g
